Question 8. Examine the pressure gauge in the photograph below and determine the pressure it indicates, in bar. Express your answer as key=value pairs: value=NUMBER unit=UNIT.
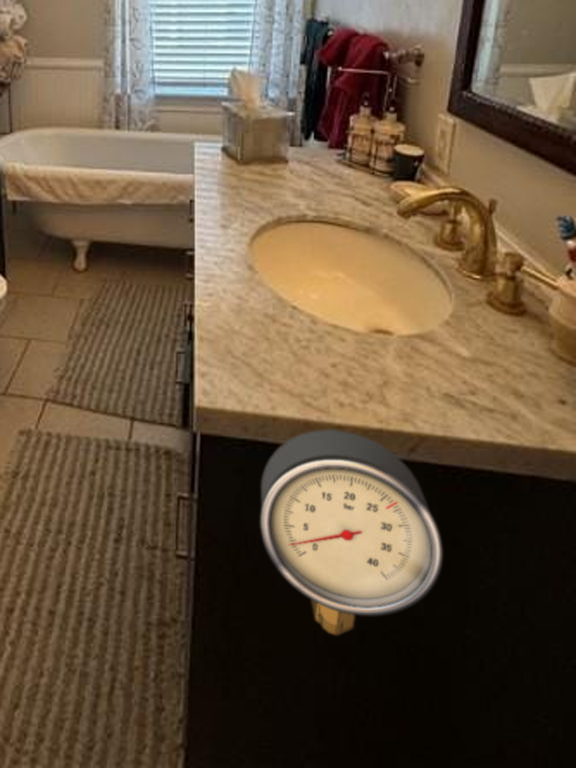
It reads value=2.5 unit=bar
